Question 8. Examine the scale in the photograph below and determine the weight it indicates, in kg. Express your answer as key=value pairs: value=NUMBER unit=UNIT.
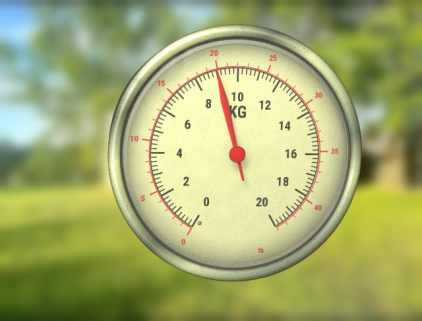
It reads value=9 unit=kg
